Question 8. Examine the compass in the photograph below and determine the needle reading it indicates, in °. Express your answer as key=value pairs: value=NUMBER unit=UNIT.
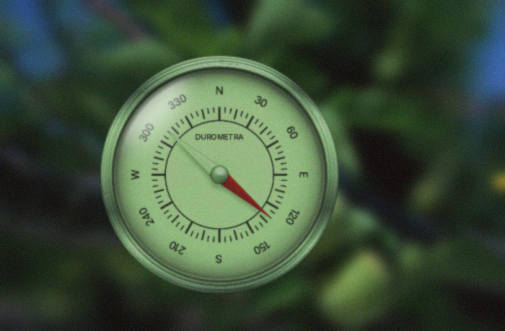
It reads value=130 unit=°
